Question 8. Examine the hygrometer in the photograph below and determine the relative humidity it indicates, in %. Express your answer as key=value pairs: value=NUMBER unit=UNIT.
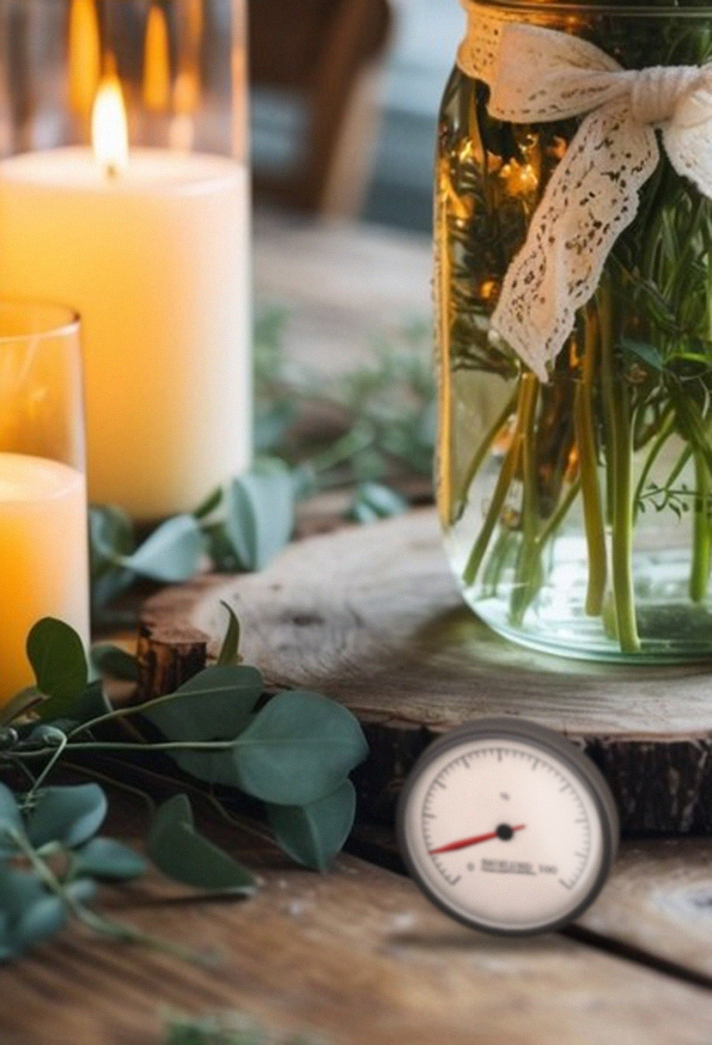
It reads value=10 unit=%
